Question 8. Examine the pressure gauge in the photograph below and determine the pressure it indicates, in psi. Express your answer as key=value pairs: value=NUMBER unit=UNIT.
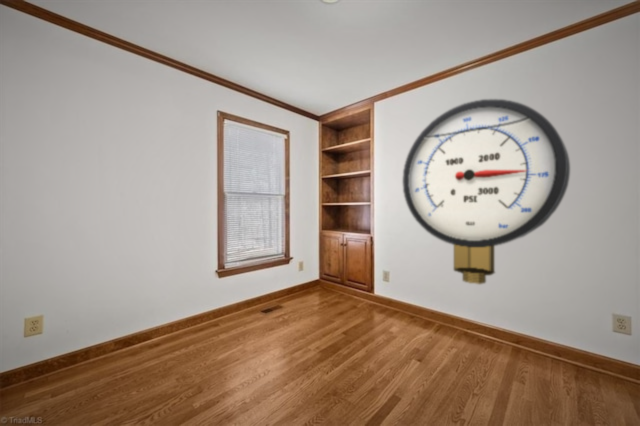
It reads value=2500 unit=psi
